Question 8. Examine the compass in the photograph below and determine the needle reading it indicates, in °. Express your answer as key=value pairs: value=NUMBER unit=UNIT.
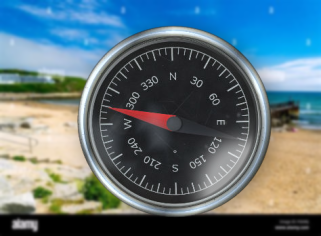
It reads value=285 unit=°
